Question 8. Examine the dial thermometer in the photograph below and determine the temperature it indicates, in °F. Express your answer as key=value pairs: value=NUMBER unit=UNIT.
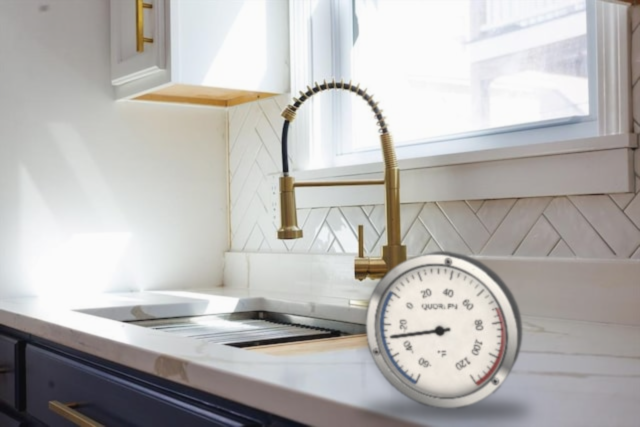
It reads value=-28 unit=°F
